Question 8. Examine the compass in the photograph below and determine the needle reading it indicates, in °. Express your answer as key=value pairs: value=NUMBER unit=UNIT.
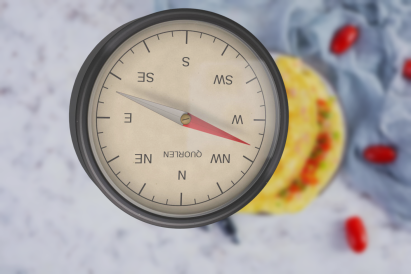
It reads value=290 unit=°
